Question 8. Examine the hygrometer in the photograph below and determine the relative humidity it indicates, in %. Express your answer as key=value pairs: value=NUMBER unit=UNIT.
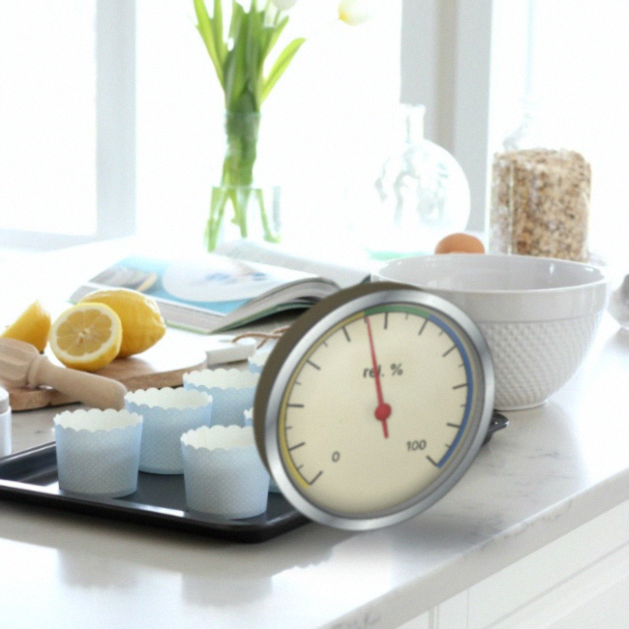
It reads value=45 unit=%
